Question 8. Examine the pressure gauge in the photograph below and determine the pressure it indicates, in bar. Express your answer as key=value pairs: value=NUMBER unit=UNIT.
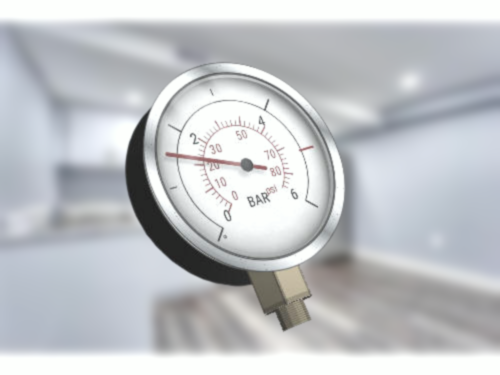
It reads value=1.5 unit=bar
